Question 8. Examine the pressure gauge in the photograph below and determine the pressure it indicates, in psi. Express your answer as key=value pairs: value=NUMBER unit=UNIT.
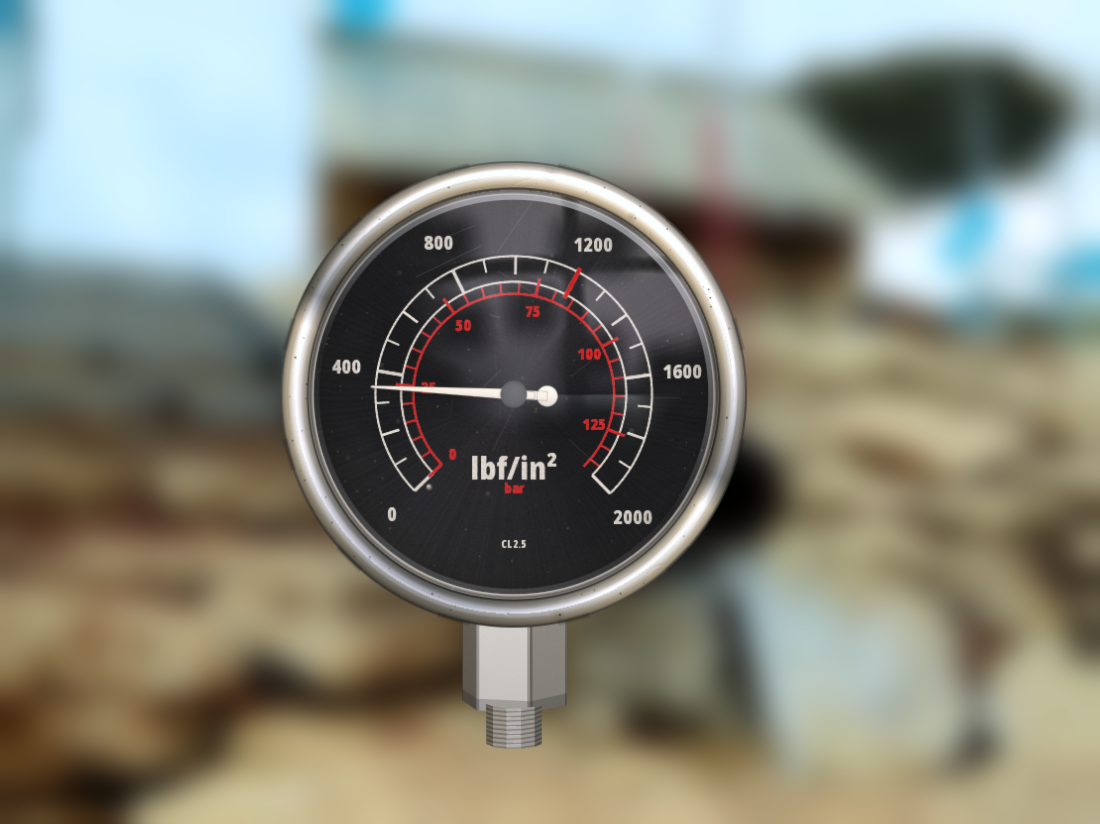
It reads value=350 unit=psi
